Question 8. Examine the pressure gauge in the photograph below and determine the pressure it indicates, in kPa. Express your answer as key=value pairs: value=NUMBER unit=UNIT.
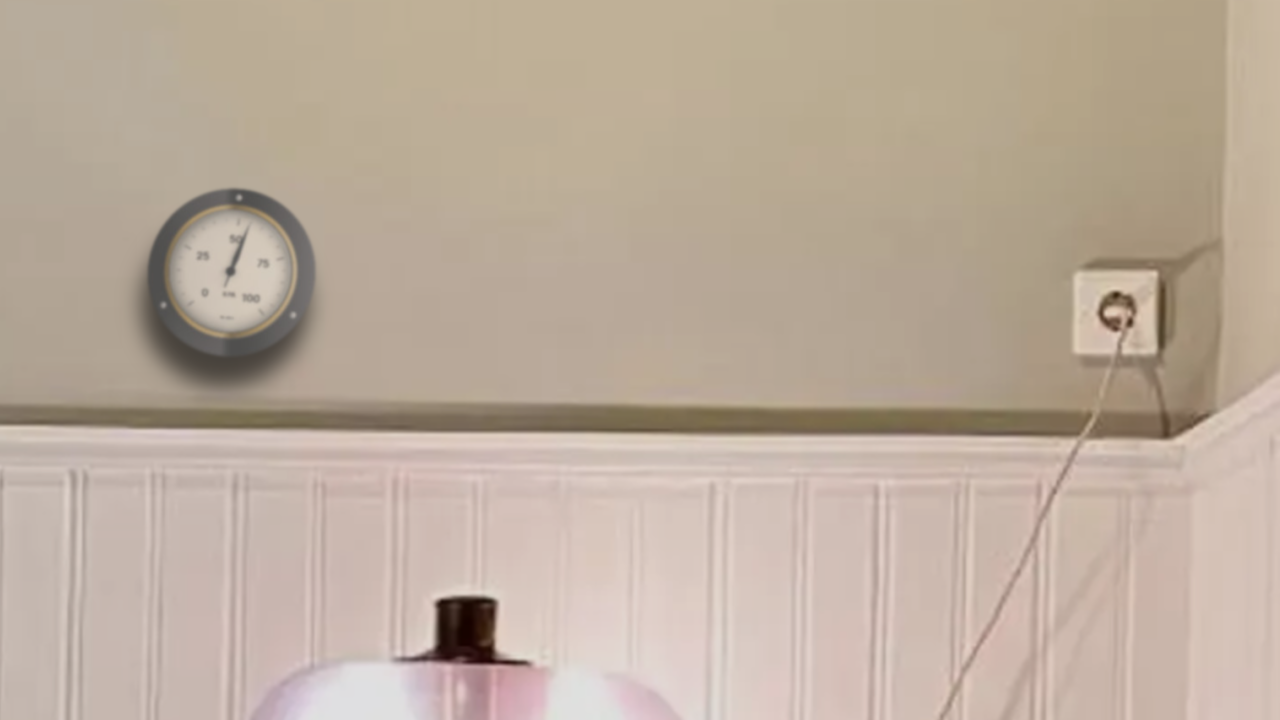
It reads value=55 unit=kPa
